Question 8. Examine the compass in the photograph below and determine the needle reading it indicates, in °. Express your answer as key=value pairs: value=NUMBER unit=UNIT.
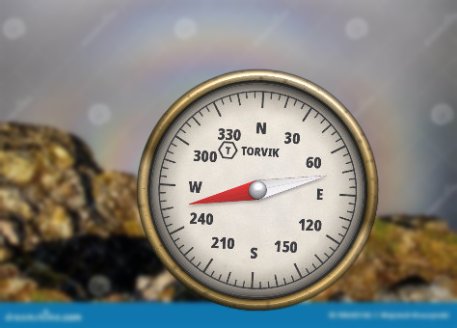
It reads value=255 unit=°
